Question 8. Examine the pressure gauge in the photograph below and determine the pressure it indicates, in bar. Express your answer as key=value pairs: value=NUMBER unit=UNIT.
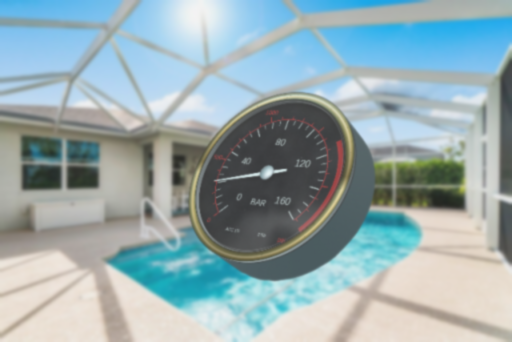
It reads value=20 unit=bar
